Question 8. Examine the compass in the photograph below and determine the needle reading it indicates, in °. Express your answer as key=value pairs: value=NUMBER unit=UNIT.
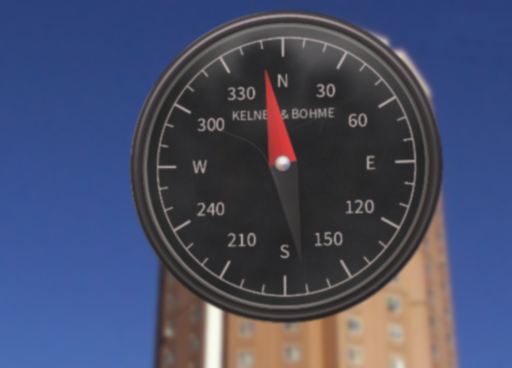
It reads value=350 unit=°
